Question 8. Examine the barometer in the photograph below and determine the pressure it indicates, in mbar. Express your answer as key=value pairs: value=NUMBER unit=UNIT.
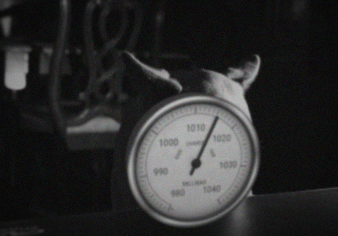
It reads value=1015 unit=mbar
